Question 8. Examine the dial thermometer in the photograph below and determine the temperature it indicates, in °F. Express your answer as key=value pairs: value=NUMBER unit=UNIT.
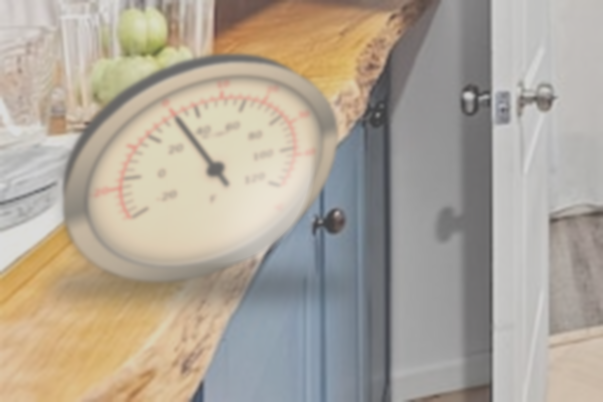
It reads value=32 unit=°F
